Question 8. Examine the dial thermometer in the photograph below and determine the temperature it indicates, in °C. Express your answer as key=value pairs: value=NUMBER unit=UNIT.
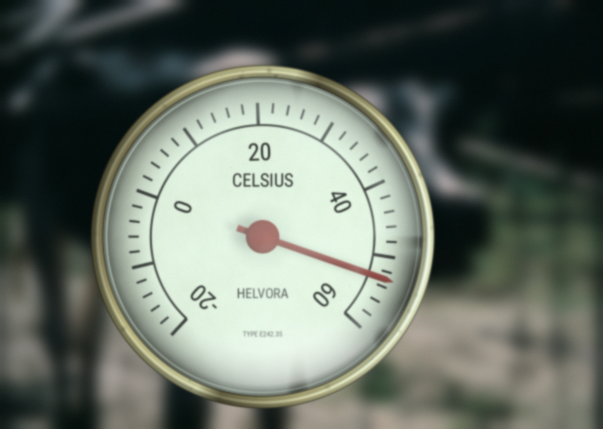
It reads value=53 unit=°C
